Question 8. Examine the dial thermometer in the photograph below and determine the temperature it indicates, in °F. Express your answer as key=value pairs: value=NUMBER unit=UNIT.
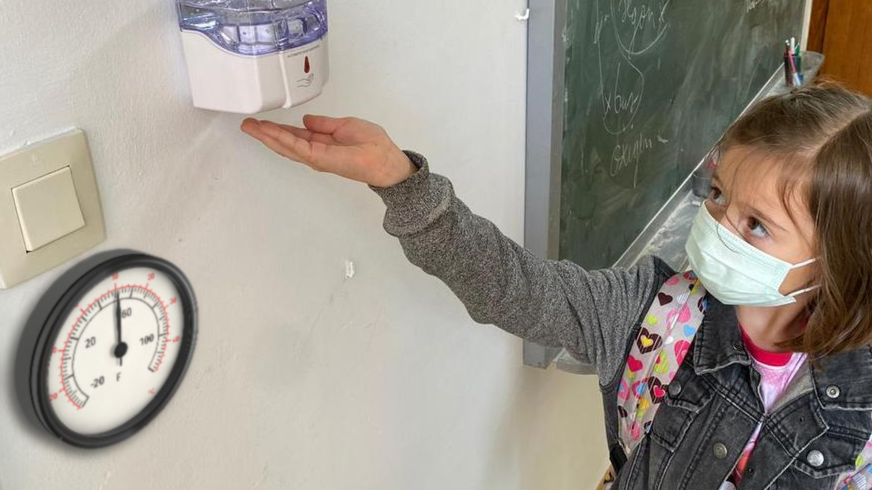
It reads value=50 unit=°F
